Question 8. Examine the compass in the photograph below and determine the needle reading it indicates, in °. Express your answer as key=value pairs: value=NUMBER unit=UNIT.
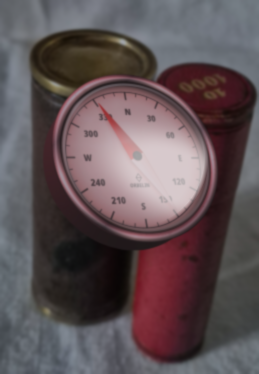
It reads value=330 unit=°
